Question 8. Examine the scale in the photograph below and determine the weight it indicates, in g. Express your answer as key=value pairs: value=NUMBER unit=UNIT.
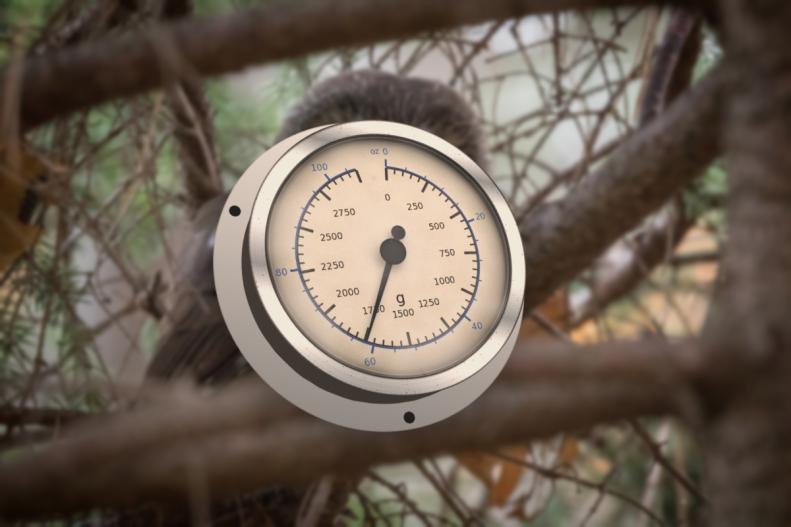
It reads value=1750 unit=g
